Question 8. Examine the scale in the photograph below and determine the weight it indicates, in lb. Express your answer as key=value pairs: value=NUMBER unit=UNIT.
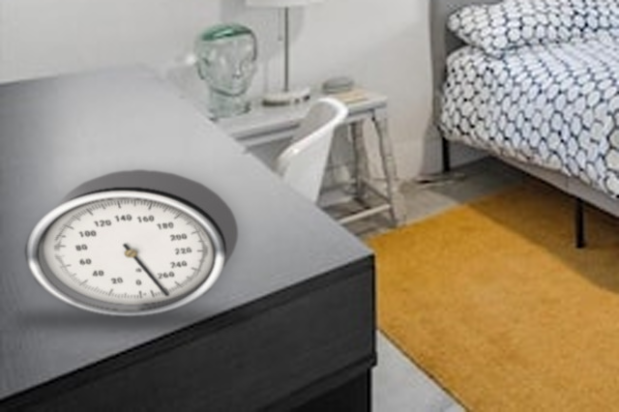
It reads value=270 unit=lb
